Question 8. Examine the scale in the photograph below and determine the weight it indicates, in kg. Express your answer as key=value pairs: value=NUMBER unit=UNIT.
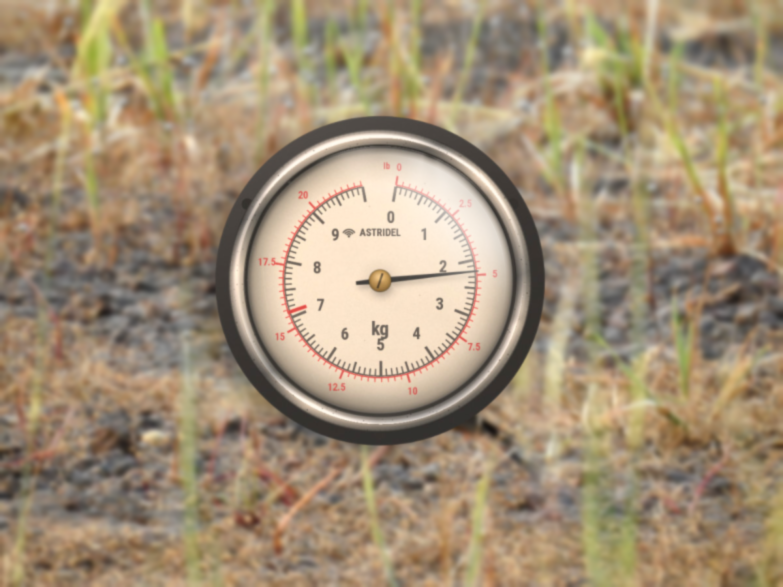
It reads value=2.2 unit=kg
